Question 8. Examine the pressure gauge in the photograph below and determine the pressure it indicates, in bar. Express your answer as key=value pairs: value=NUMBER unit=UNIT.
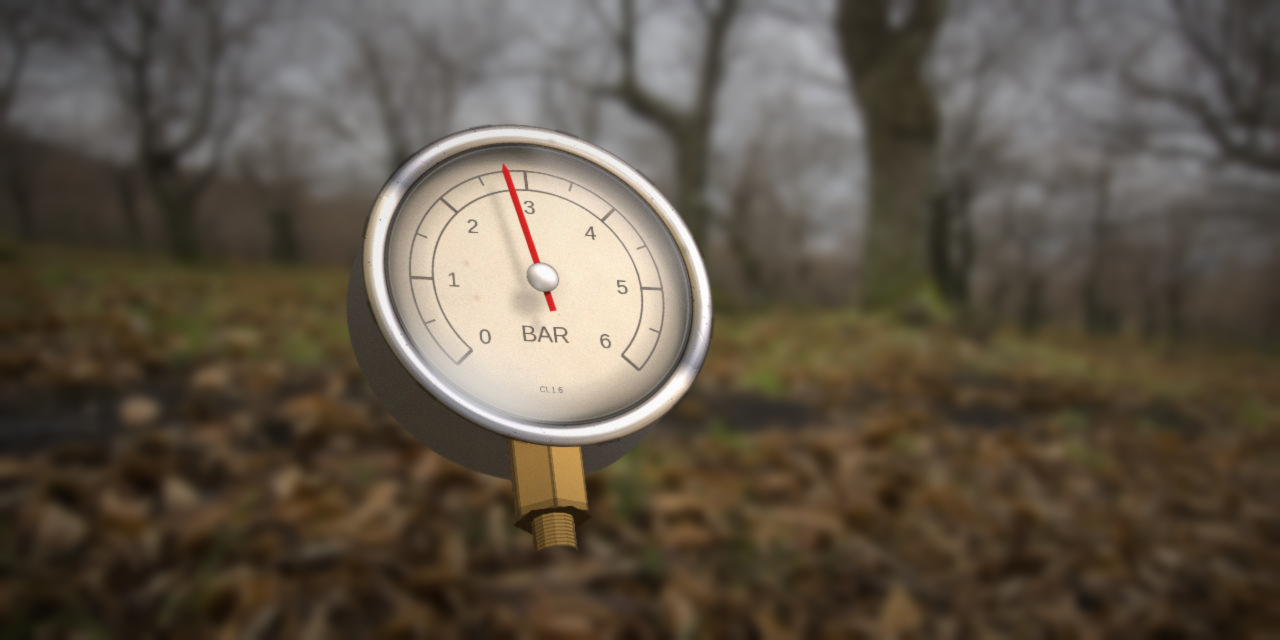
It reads value=2.75 unit=bar
